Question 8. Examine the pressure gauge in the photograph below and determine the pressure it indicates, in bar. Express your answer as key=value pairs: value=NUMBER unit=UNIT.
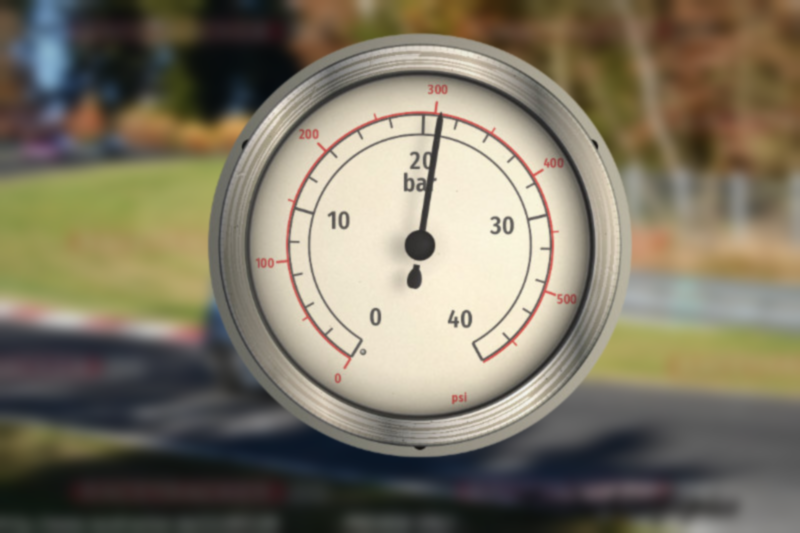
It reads value=21 unit=bar
